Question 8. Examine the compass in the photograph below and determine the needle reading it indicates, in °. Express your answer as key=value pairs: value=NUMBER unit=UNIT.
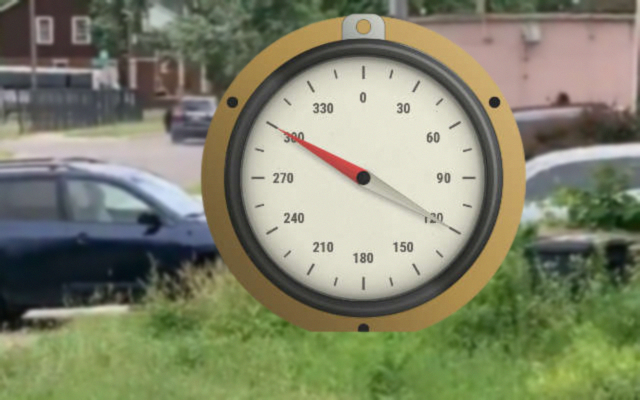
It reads value=300 unit=°
